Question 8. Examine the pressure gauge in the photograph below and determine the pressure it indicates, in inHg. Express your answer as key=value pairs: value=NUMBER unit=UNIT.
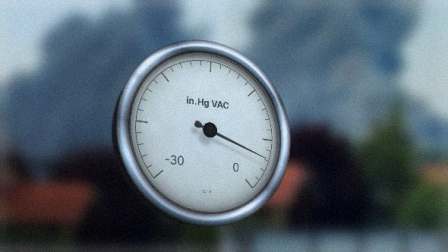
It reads value=-3 unit=inHg
